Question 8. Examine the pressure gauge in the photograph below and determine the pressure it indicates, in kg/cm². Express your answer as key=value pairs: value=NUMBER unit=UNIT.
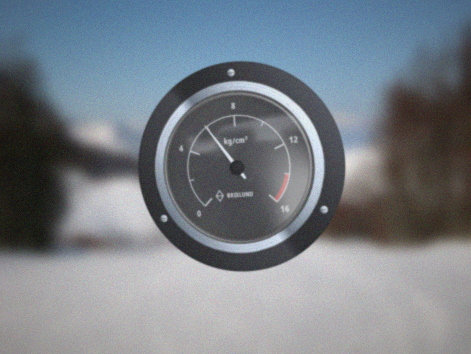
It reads value=6 unit=kg/cm²
